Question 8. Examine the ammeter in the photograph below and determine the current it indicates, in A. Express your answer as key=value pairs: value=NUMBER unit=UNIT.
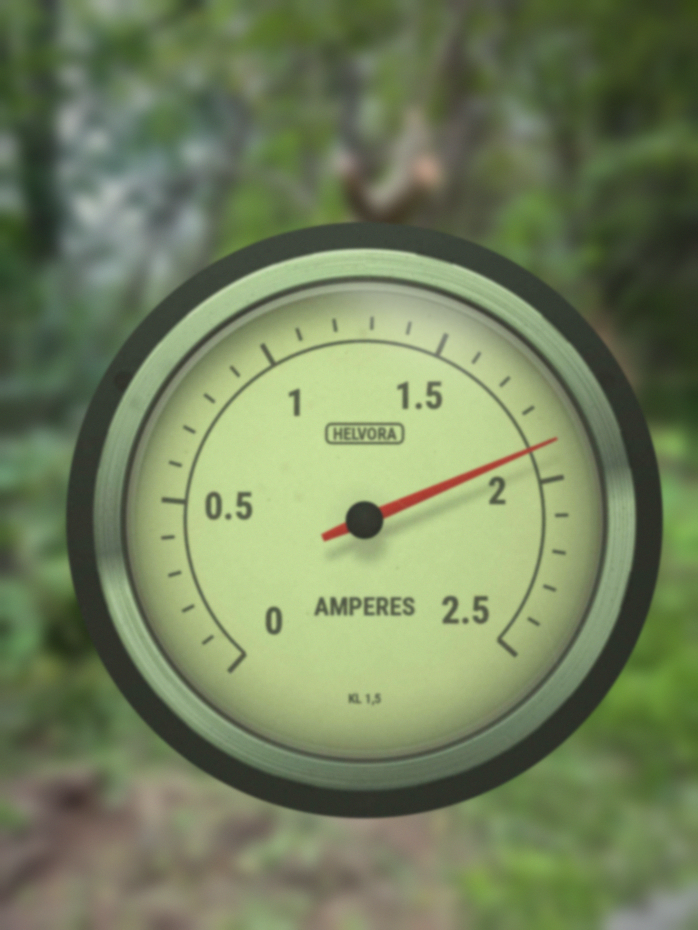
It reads value=1.9 unit=A
